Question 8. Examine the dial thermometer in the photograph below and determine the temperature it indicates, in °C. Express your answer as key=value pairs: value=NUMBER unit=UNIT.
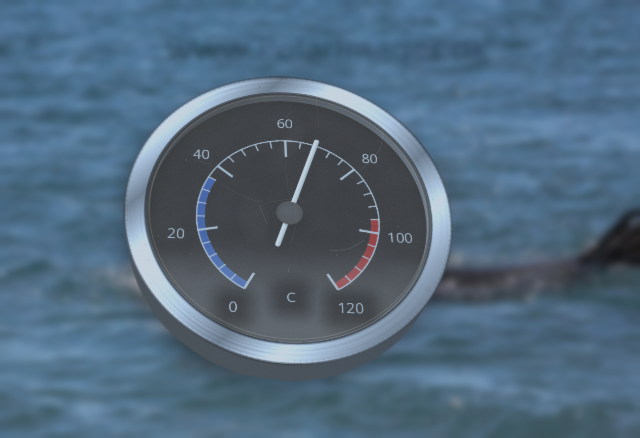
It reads value=68 unit=°C
